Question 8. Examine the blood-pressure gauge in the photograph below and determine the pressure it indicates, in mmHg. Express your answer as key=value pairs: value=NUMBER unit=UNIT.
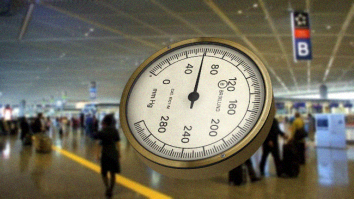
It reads value=60 unit=mmHg
